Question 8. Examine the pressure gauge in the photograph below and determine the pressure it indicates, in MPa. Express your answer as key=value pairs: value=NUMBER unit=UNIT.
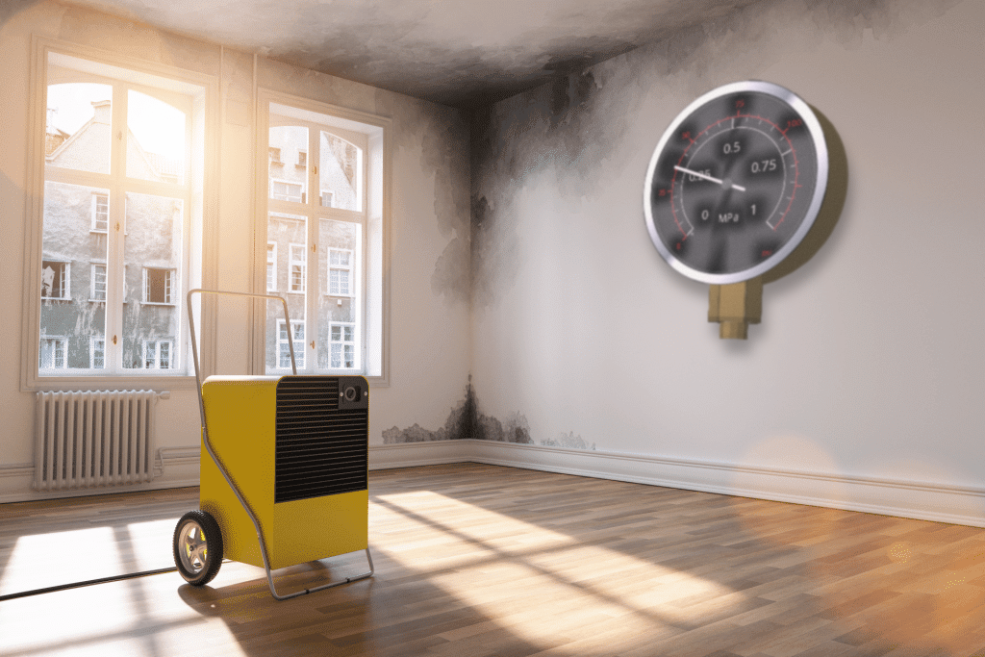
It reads value=0.25 unit=MPa
